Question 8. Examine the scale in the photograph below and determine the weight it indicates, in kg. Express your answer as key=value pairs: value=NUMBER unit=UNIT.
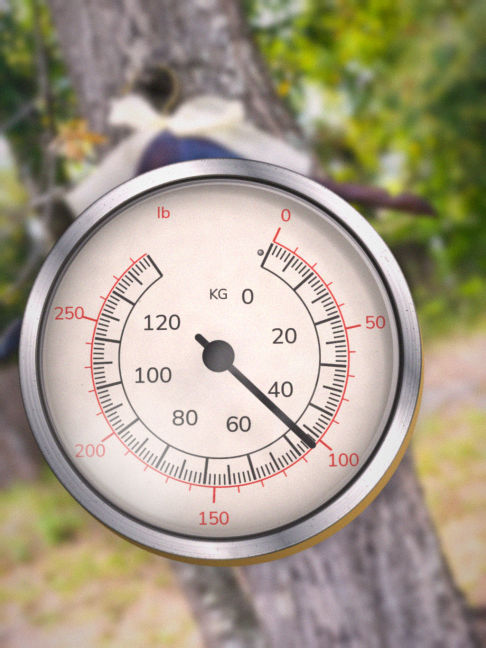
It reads value=47 unit=kg
